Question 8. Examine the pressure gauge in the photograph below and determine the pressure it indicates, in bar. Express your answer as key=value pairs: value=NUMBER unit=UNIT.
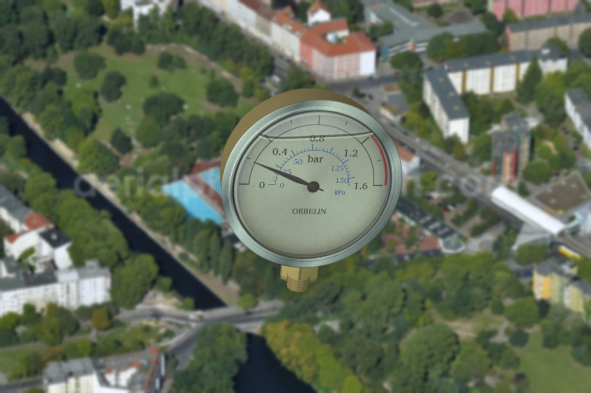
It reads value=0.2 unit=bar
